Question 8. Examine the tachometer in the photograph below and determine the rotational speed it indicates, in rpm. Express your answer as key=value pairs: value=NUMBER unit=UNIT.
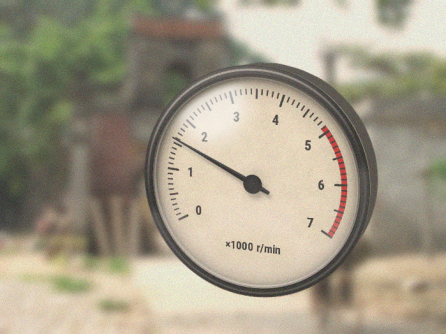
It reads value=1600 unit=rpm
